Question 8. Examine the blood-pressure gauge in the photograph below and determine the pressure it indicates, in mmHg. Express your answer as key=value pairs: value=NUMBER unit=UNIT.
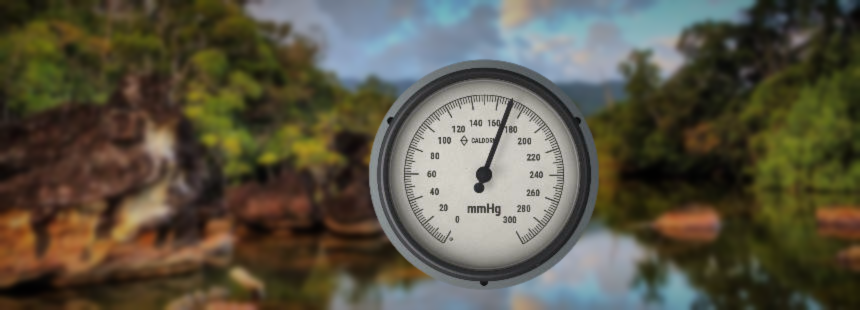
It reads value=170 unit=mmHg
